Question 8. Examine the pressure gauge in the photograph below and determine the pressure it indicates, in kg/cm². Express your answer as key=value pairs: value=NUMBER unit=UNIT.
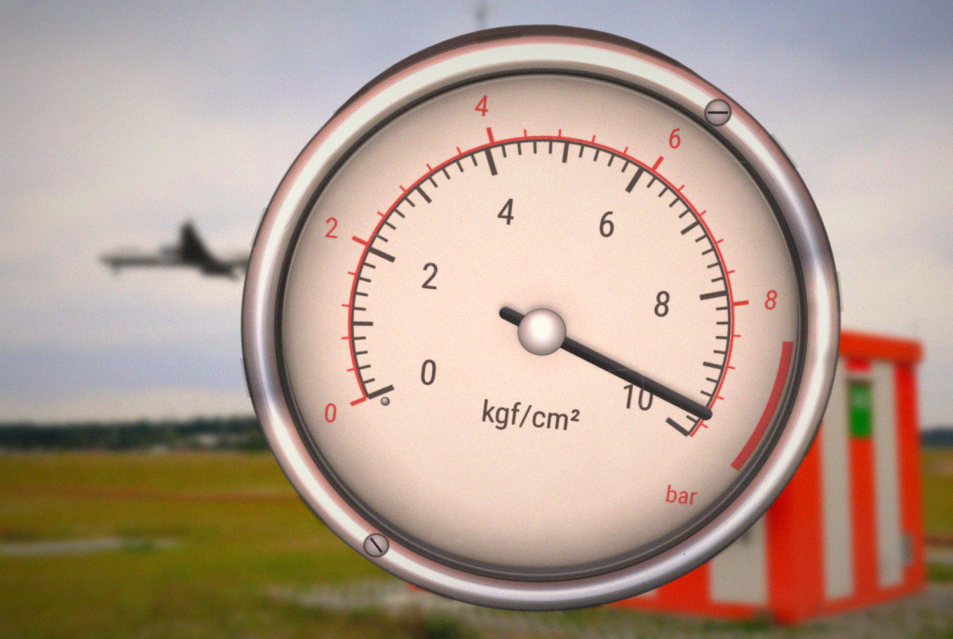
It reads value=9.6 unit=kg/cm²
